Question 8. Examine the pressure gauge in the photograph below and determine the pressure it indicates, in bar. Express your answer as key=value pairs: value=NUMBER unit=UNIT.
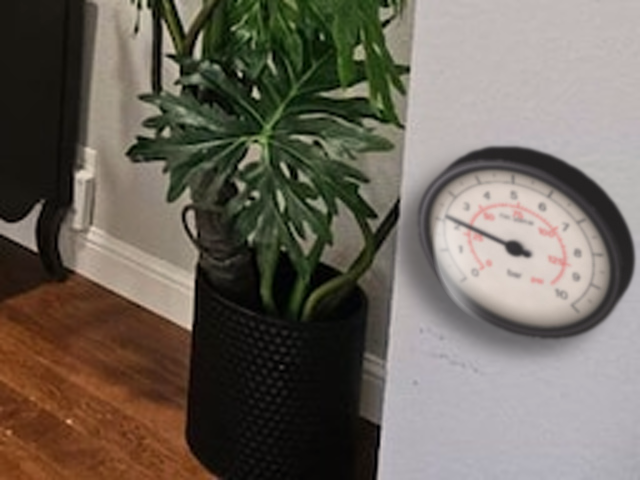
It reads value=2.25 unit=bar
